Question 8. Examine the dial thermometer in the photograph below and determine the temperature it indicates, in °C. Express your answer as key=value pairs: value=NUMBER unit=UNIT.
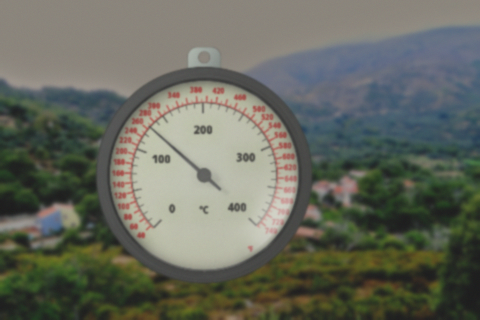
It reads value=130 unit=°C
